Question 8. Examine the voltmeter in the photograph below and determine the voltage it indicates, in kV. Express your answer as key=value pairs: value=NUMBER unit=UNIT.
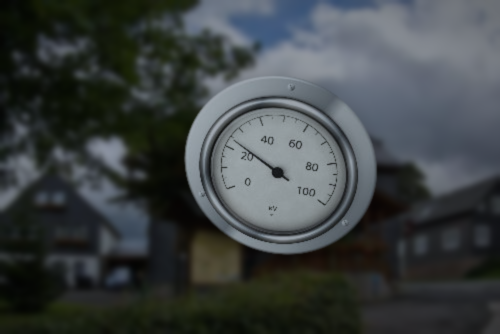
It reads value=25 unit=kV
